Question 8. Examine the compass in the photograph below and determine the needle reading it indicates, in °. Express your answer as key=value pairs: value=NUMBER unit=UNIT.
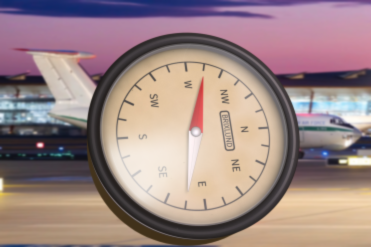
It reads value=285 unit=°
